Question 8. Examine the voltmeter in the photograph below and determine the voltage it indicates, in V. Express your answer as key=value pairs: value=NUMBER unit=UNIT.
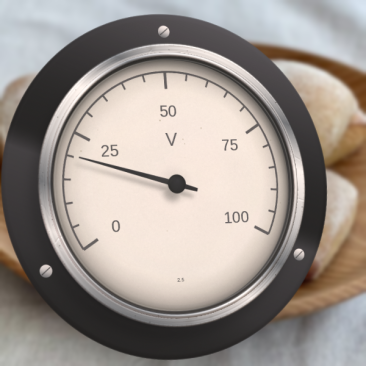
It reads value=20 unit=V
